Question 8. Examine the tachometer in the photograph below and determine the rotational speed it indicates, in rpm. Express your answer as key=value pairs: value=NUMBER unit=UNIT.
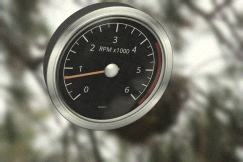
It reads value=750 unit=rpm
